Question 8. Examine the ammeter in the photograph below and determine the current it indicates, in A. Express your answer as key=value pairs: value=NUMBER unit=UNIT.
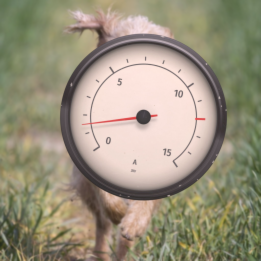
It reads value=1.5 unit=A
